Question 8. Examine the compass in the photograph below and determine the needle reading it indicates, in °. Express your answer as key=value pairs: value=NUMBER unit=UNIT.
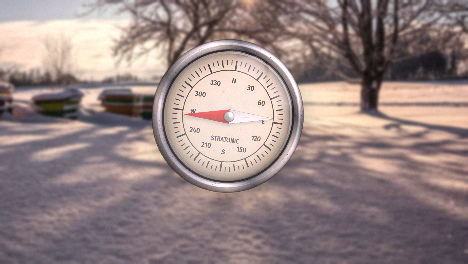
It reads value=265 unit=°
